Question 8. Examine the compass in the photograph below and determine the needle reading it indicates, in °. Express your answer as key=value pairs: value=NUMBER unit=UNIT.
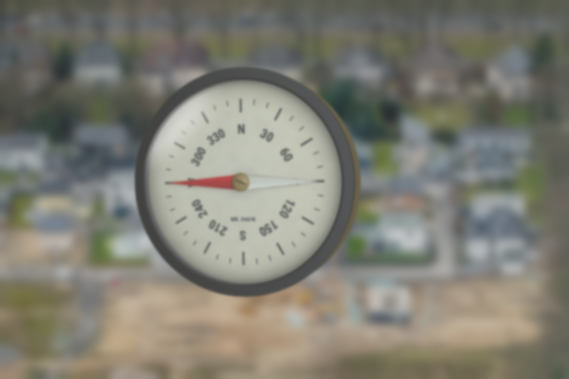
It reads value=270 unit=°
